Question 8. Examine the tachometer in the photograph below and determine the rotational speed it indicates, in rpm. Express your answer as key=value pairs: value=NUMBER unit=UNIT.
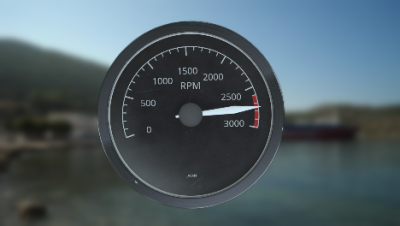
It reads value=2750 unit=rpm
